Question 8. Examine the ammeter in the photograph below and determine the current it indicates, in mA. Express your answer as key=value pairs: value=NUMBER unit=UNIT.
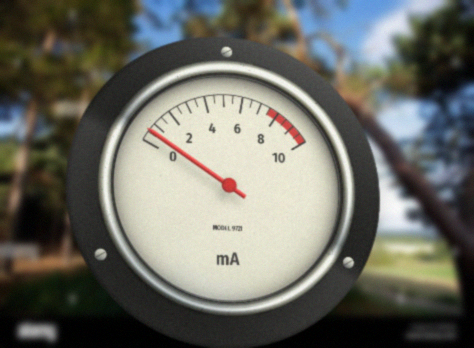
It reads value=0.5 unit=mA
